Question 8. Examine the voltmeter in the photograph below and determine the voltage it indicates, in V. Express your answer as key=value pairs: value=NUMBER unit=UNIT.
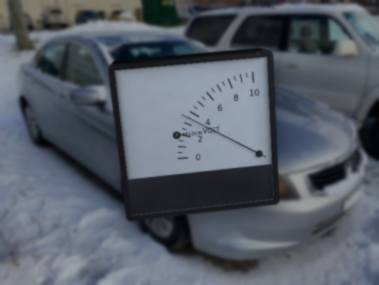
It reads value=3.5 unit=V
